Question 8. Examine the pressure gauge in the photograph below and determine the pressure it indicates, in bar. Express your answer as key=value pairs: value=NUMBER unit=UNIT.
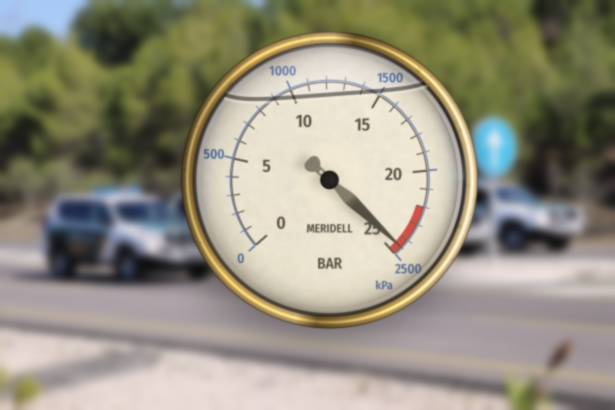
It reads value=24.5 unit=bar
